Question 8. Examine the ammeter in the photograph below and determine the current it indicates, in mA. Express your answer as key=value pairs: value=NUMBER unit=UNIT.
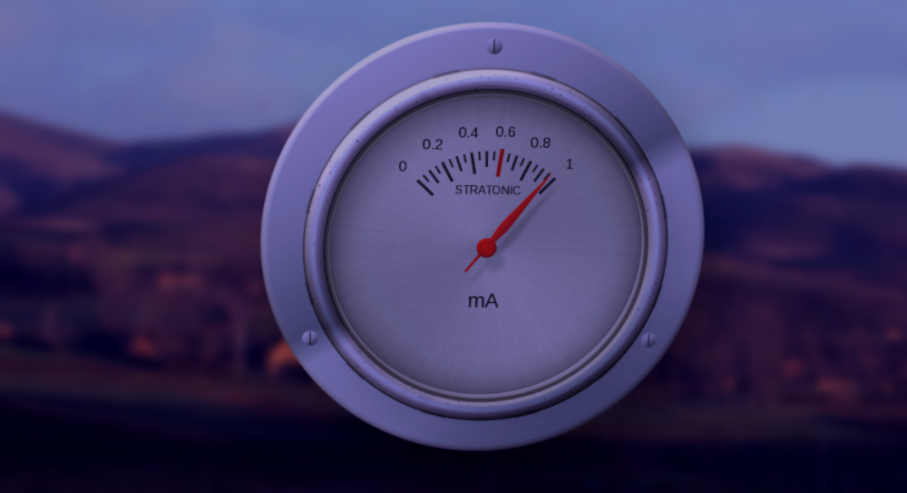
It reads value=0.95 unit=mA
